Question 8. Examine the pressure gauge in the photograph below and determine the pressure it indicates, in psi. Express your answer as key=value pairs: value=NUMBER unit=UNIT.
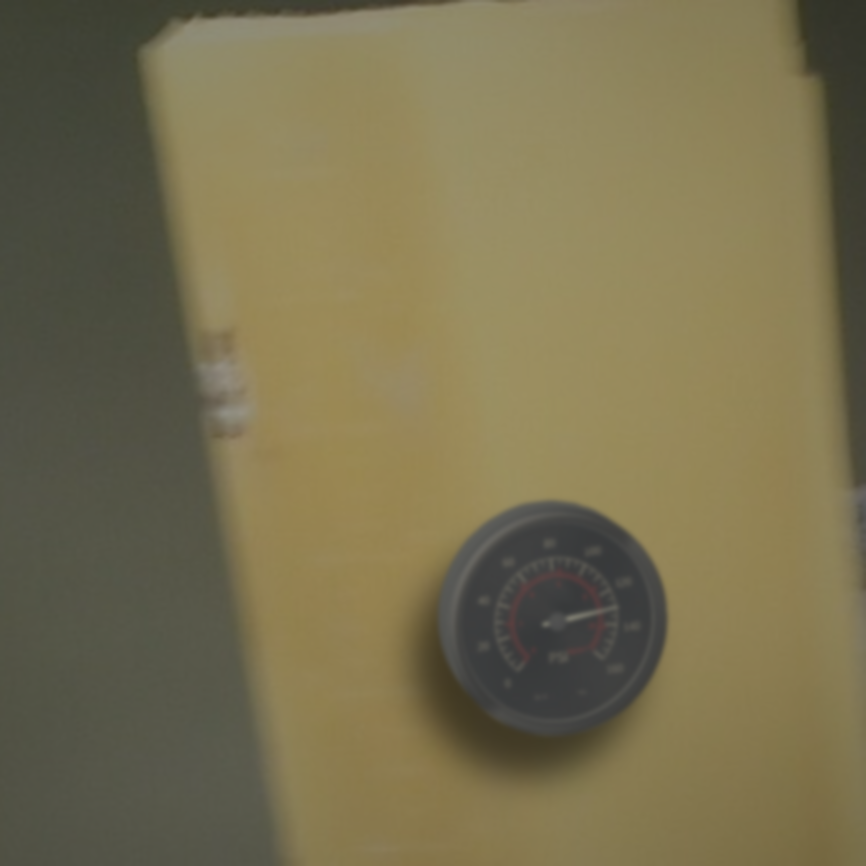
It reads value=130 unit=psi
